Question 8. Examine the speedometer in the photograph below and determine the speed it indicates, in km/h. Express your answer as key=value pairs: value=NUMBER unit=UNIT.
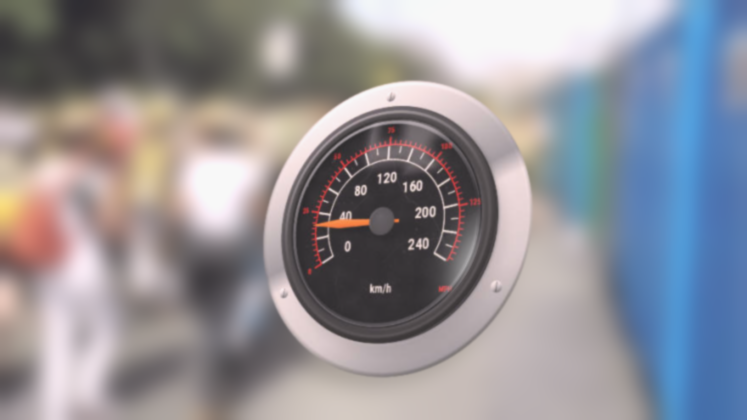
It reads value=30 unit=km/h
